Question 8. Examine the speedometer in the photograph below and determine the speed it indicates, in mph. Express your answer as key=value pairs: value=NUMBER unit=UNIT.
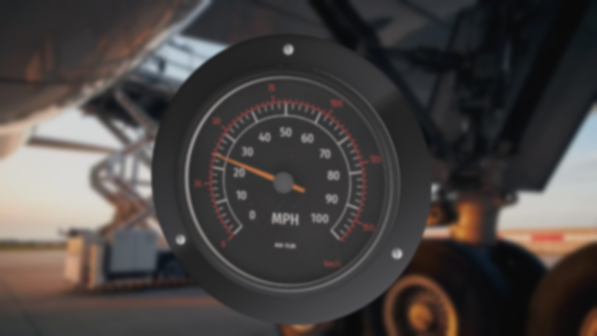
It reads value=24 unit=mph
